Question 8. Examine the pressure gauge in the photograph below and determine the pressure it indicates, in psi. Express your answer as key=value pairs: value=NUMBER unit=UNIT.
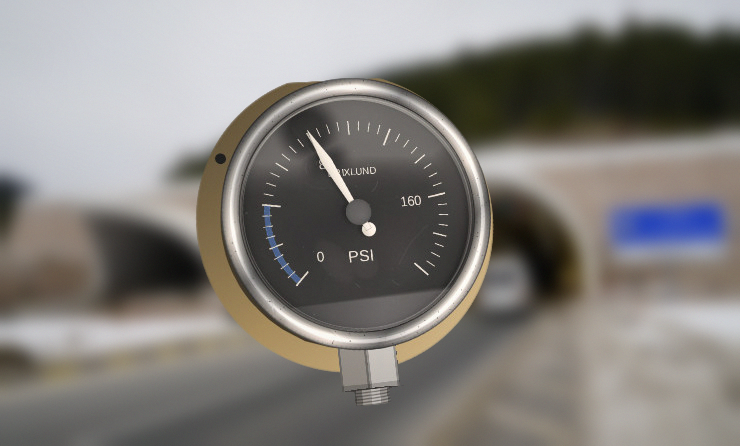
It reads value=80 unit=psi
